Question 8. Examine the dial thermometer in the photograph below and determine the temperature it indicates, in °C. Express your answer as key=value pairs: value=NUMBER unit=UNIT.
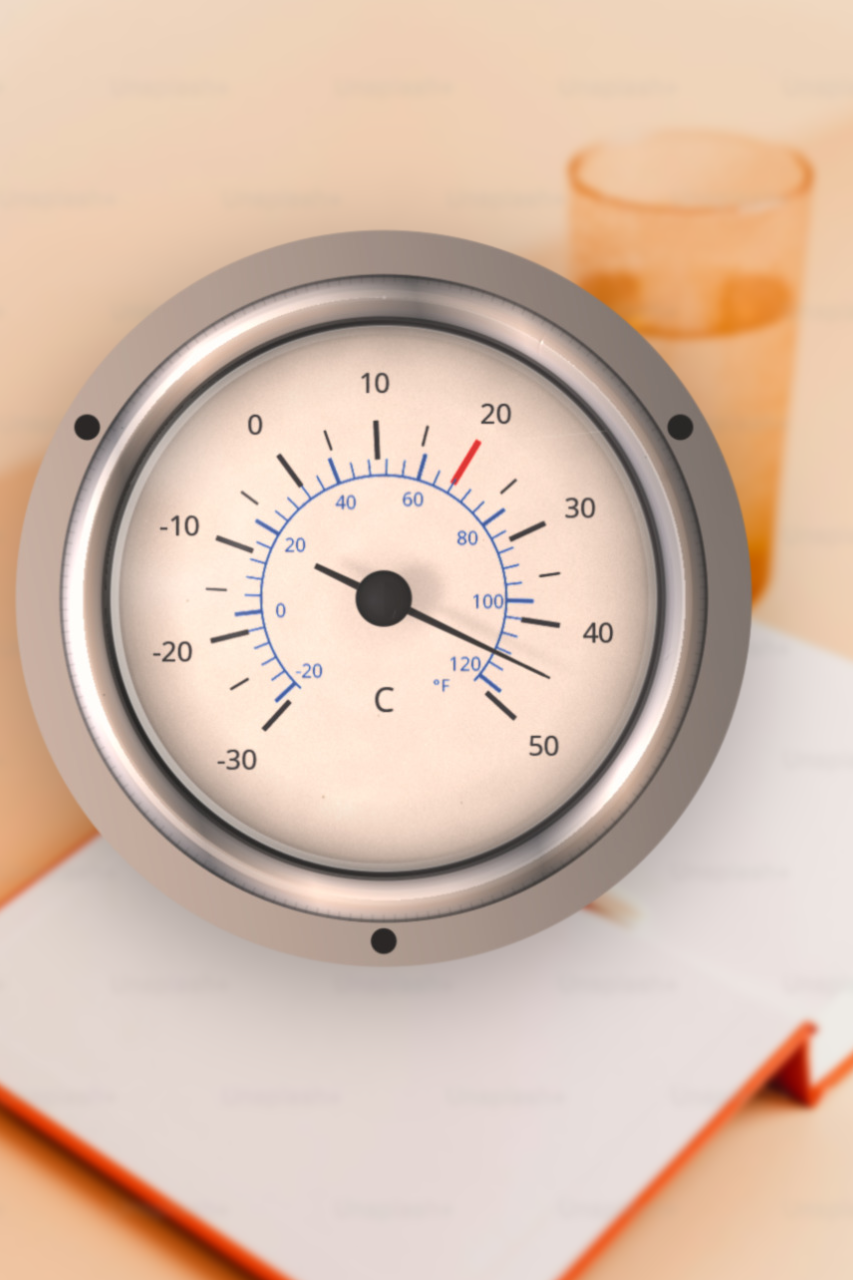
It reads value=45 unit=°C
